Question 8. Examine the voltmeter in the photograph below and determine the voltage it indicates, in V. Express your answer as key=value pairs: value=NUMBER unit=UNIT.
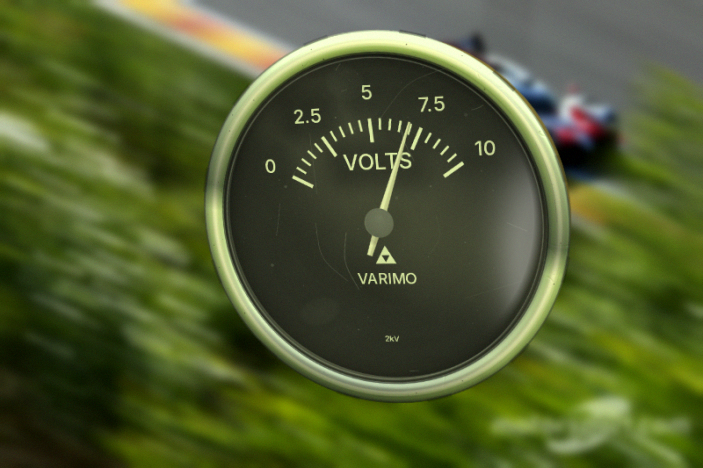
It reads value=7 unit=V
